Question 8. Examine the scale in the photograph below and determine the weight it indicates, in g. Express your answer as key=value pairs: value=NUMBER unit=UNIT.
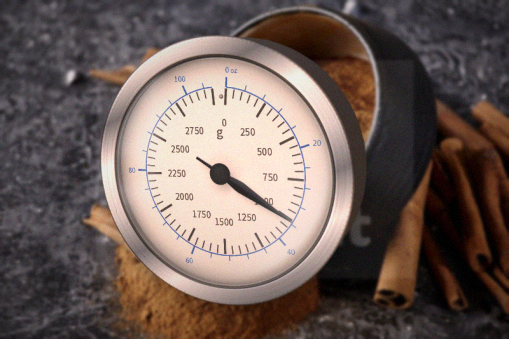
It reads value=1000 unit=g
